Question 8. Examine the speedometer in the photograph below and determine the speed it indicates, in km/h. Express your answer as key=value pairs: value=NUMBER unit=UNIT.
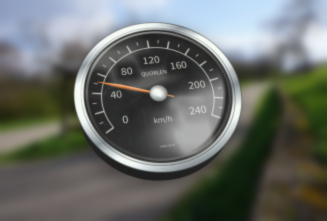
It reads value=50 unit=km/h
